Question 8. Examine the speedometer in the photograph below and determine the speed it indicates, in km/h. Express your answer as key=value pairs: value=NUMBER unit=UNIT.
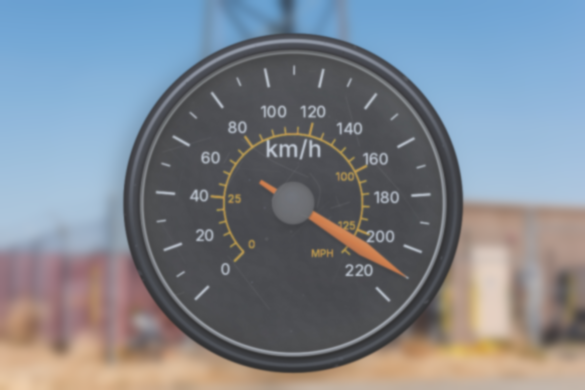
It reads value=210 unit=km/h
